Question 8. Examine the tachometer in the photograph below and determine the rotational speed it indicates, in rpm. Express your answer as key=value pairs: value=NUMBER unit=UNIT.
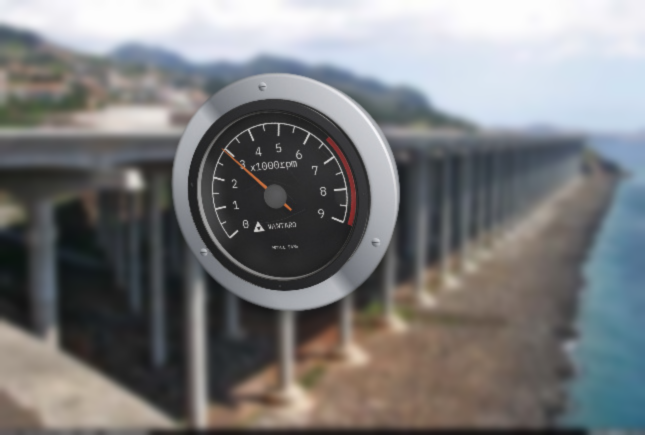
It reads value=3000 unit=rpm
